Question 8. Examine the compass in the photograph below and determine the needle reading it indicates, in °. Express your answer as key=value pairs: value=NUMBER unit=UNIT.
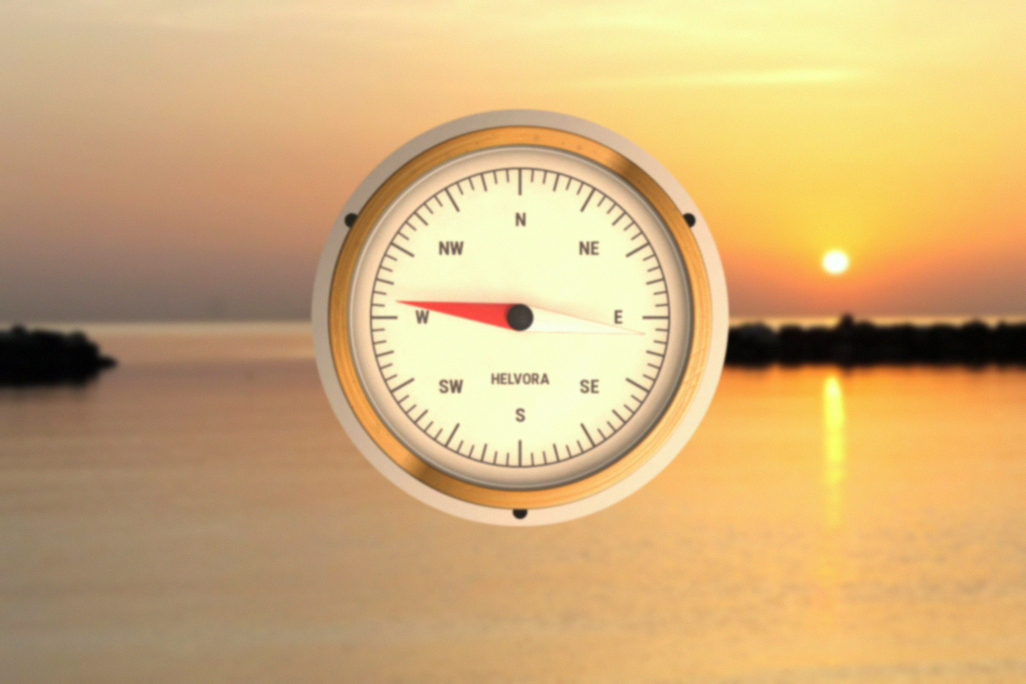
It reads value=277.5 unit=°
